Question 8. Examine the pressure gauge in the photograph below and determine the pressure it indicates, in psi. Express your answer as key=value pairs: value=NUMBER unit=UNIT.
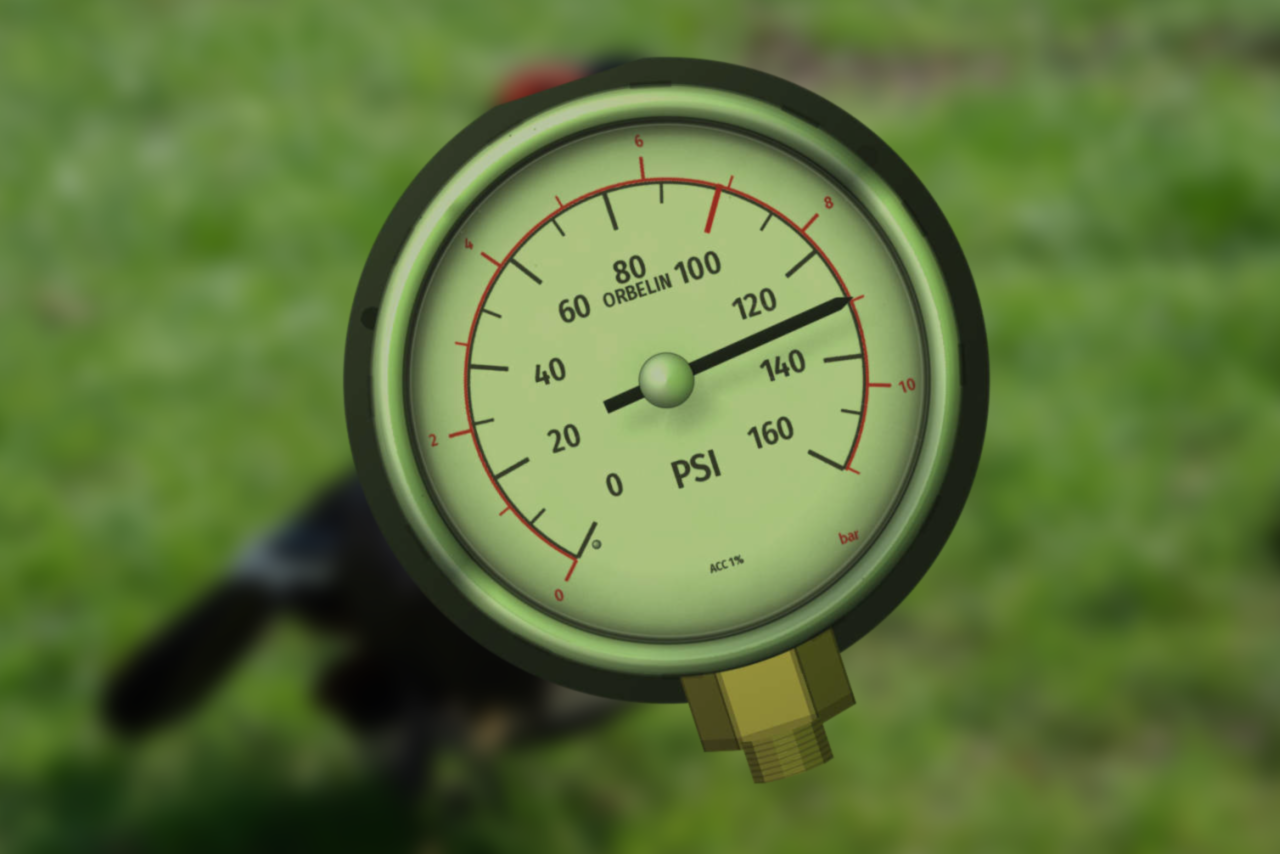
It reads value=130 unit=psi
